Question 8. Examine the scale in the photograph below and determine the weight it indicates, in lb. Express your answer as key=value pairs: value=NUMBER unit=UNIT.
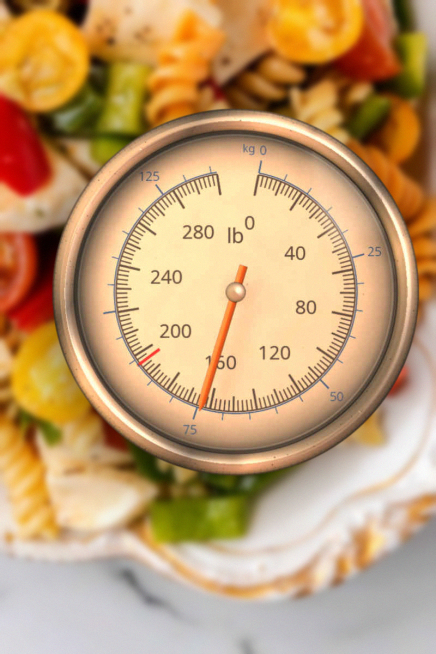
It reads value=164 unit=lb
